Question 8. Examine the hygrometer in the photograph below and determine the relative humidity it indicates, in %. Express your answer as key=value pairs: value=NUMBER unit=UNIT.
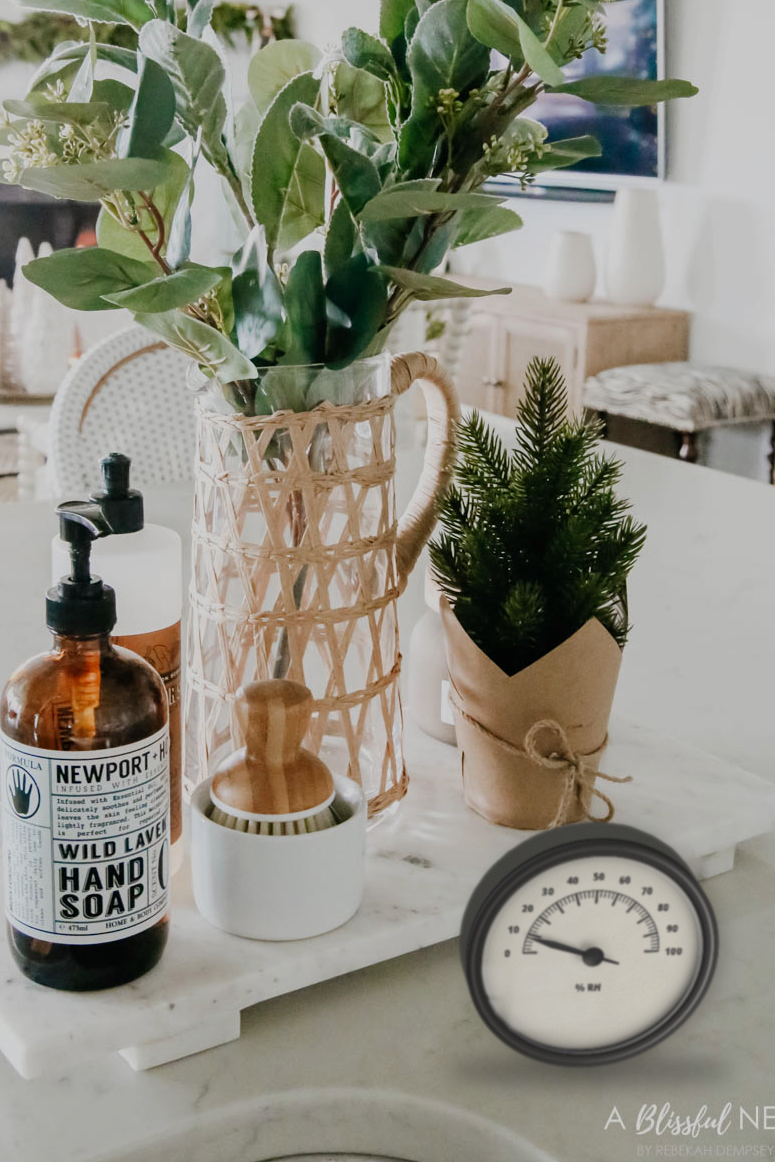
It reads value=10 unit=%
